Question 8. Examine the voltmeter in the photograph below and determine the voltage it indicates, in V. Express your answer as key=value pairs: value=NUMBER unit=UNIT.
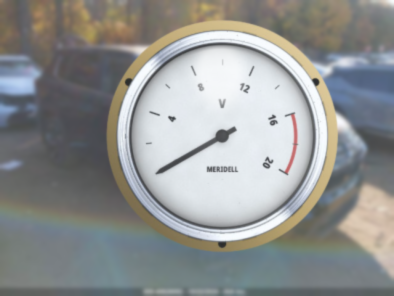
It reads value=0 unit=V
